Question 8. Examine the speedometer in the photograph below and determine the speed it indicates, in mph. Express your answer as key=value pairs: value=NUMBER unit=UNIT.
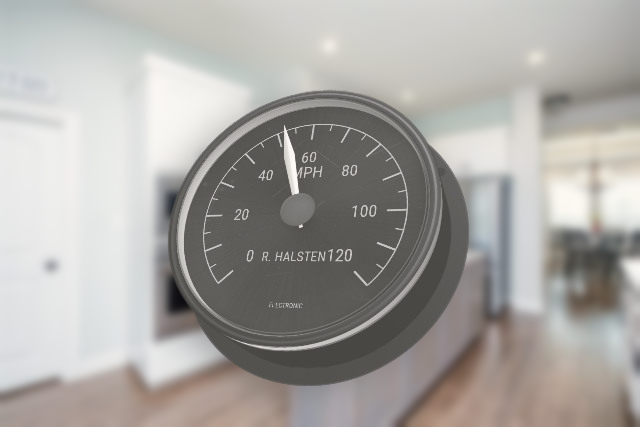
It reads value=52.5 unit=mph
